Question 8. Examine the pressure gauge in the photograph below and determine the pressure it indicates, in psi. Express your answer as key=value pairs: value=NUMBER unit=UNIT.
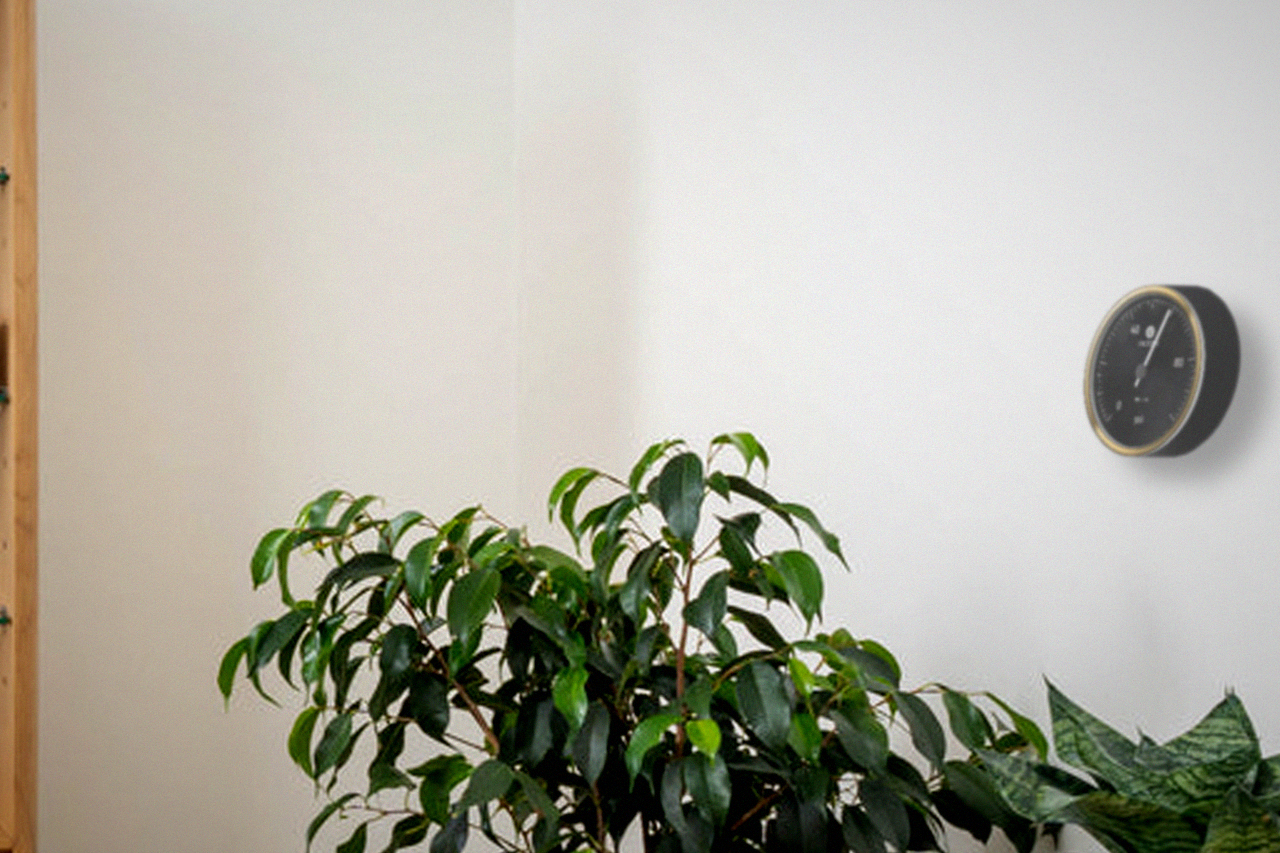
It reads value=60 unit=psi
